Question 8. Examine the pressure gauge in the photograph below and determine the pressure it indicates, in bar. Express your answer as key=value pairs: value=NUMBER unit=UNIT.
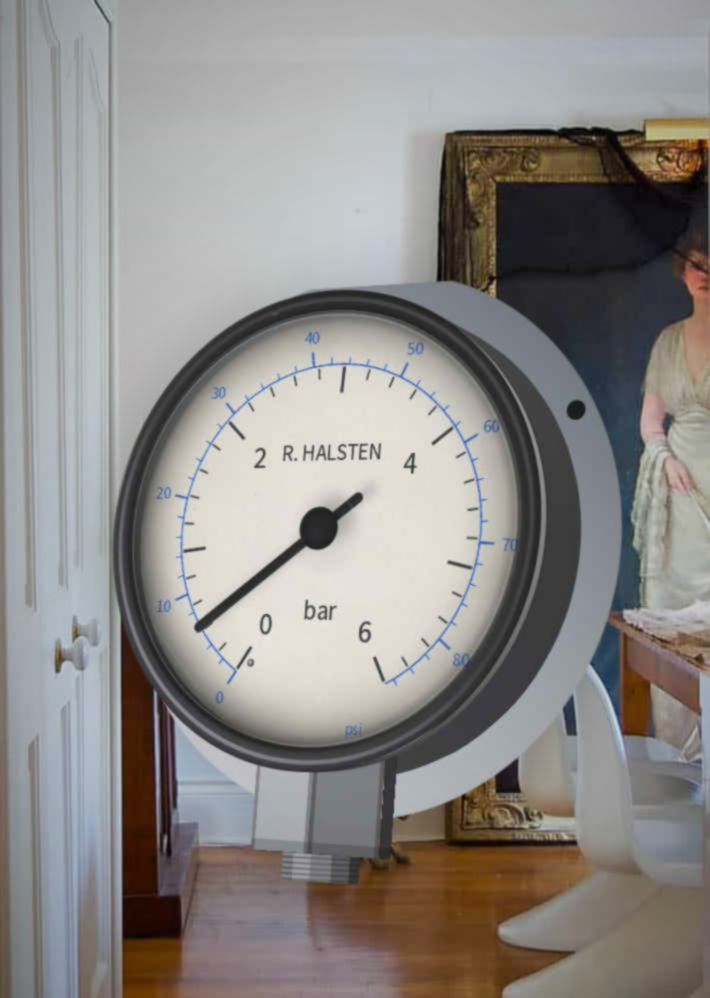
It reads value=0.4 unit=bar
